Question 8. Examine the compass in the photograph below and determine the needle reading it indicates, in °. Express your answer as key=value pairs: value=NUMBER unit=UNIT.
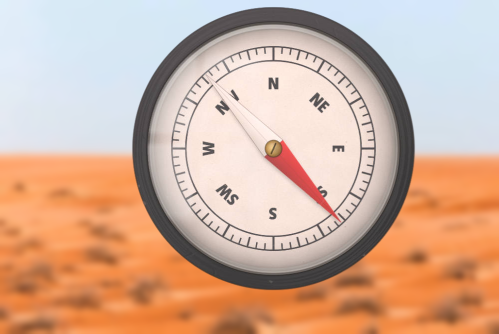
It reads value=137.5 unit=°
